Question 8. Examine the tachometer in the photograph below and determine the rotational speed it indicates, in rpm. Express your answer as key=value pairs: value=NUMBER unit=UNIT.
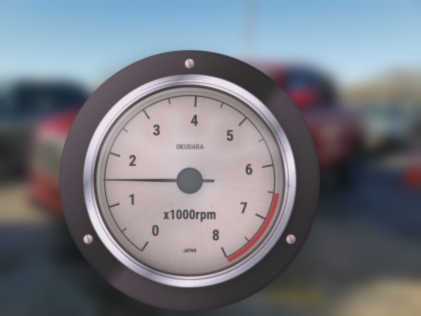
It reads value=1500 unit=rpm
